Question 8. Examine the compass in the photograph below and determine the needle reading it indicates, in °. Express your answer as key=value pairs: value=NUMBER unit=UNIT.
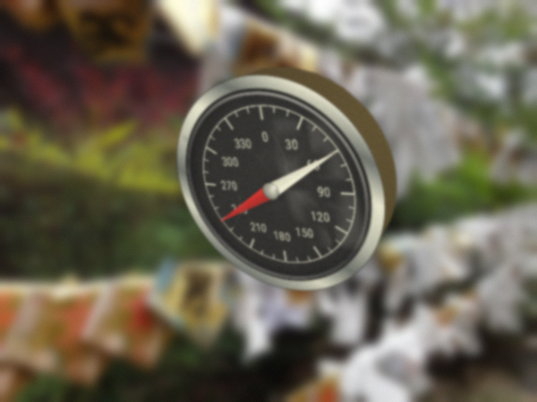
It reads value=240 unit=°
